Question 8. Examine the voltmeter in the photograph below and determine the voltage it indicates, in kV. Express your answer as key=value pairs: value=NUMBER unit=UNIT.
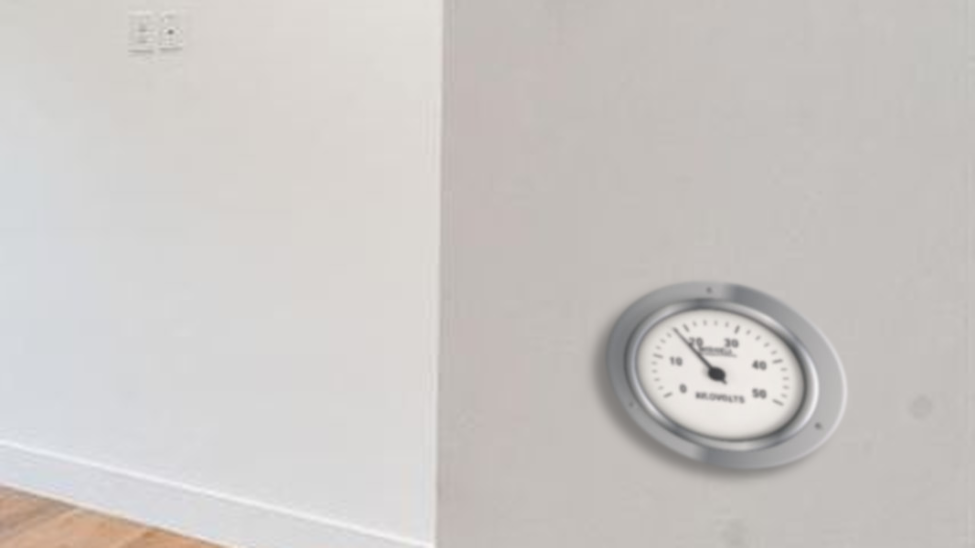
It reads value=18 unit=kV
